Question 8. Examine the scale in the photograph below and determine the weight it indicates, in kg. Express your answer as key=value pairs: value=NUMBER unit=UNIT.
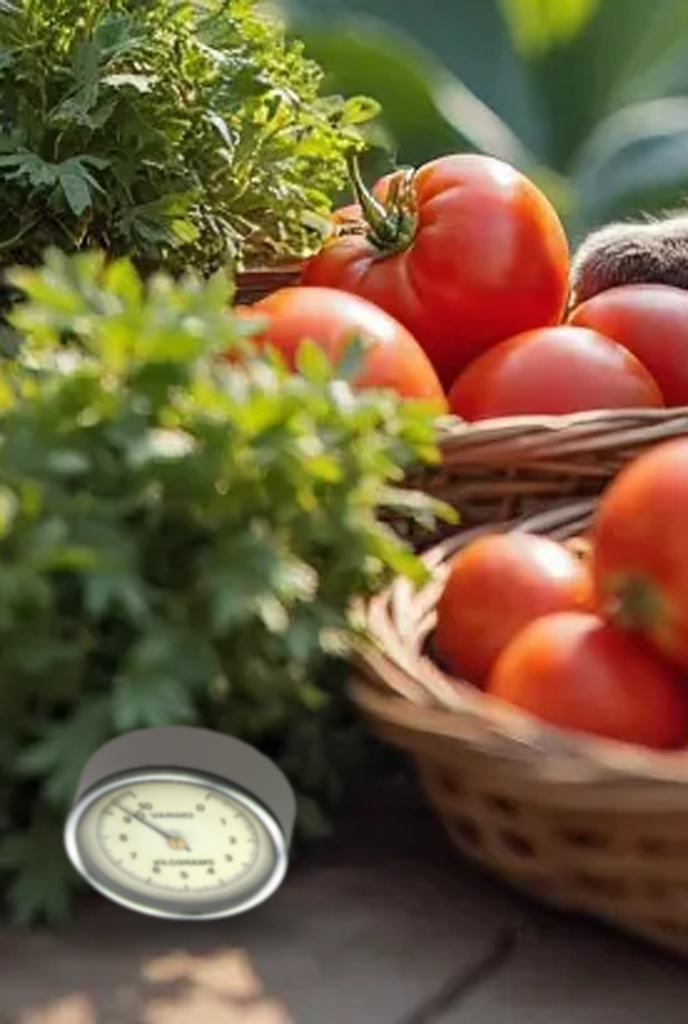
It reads value=9.5 unit=kg
